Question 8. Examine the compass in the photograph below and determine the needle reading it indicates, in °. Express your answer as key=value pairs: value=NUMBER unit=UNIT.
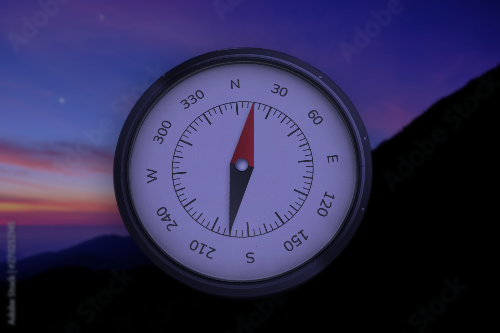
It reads value=15 unit=°
